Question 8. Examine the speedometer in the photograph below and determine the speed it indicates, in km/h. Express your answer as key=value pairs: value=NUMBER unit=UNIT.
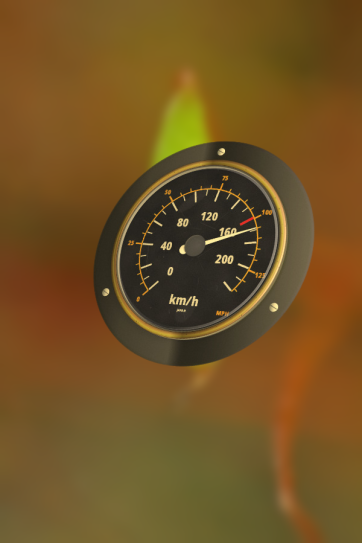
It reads value=170 unit=km/h
